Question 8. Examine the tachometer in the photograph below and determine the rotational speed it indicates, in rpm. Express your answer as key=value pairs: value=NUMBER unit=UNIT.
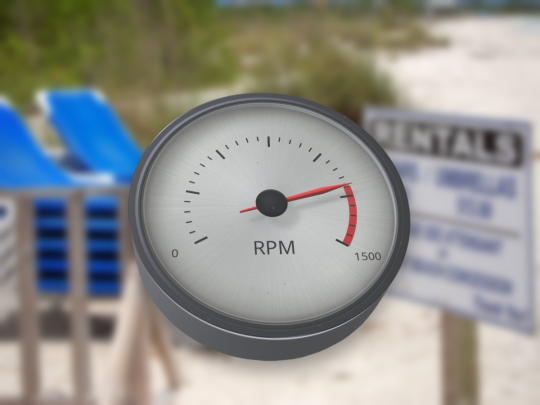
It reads value=1200 unit=rpm
